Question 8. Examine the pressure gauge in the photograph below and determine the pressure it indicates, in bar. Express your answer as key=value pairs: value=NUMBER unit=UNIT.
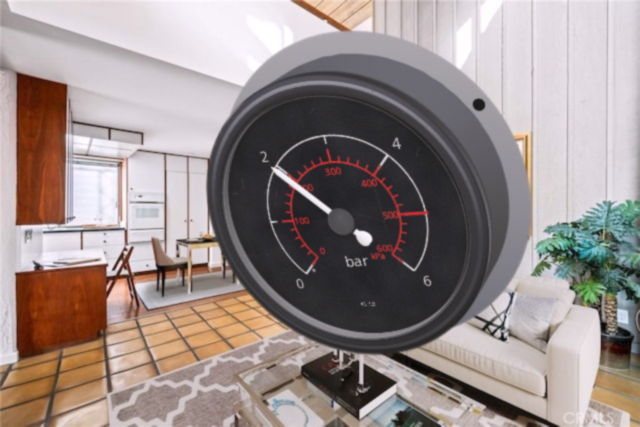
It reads value=2 unit=bar
